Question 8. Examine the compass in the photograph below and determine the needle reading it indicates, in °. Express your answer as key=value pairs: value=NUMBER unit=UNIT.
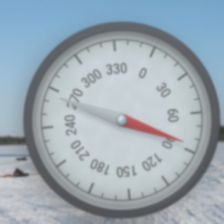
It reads value=85 unit=°
